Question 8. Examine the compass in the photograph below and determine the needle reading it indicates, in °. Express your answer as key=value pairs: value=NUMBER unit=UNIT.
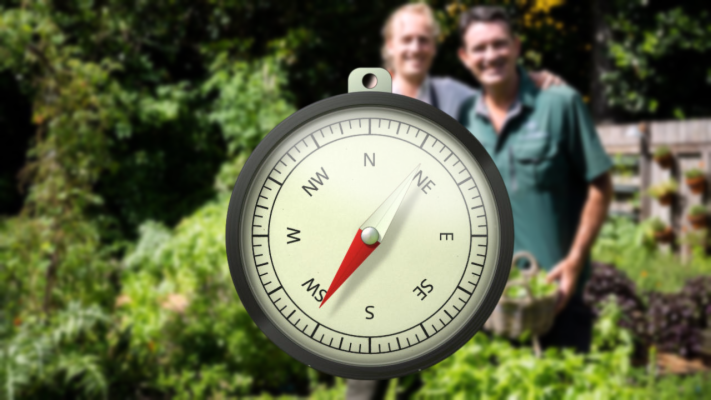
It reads value=215 unit=°
